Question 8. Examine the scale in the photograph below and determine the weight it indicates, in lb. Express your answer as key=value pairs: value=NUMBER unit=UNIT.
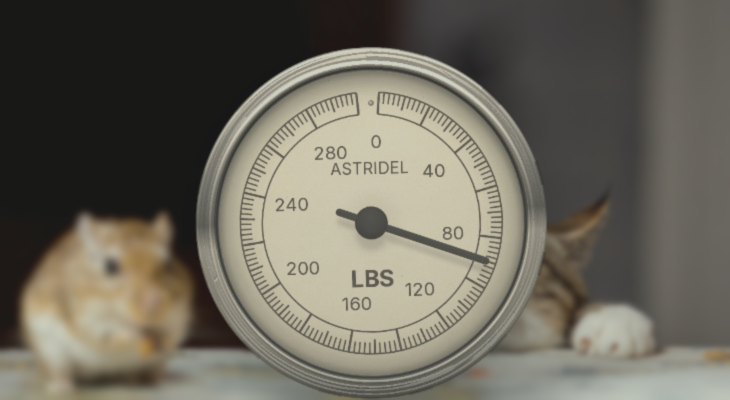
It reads value=90 unit=lb
